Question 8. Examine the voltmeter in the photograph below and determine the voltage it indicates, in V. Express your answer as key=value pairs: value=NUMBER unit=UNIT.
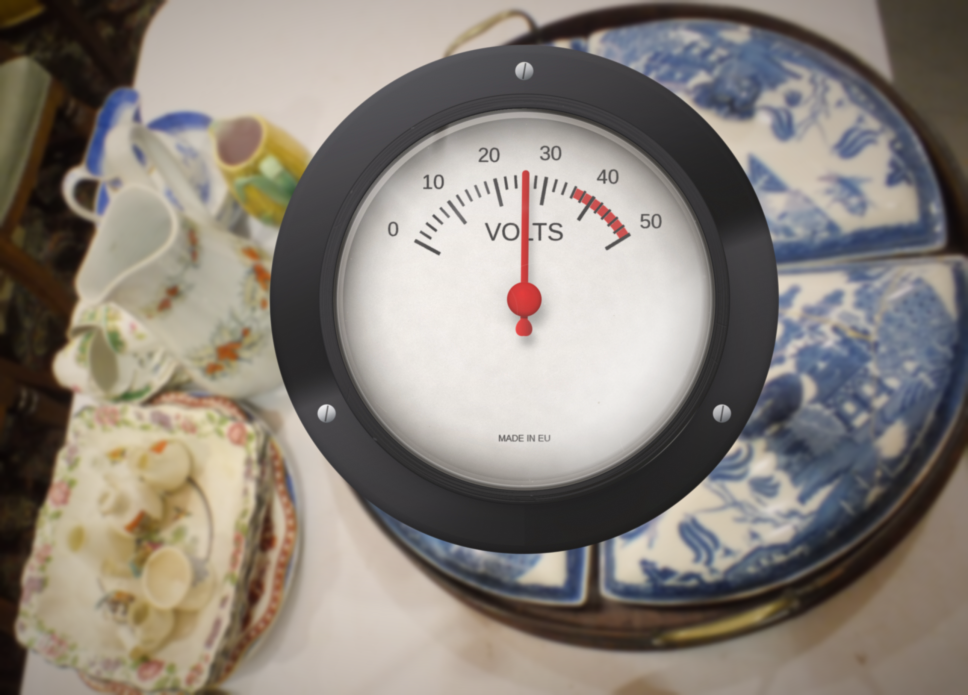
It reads value=26 unit=V
